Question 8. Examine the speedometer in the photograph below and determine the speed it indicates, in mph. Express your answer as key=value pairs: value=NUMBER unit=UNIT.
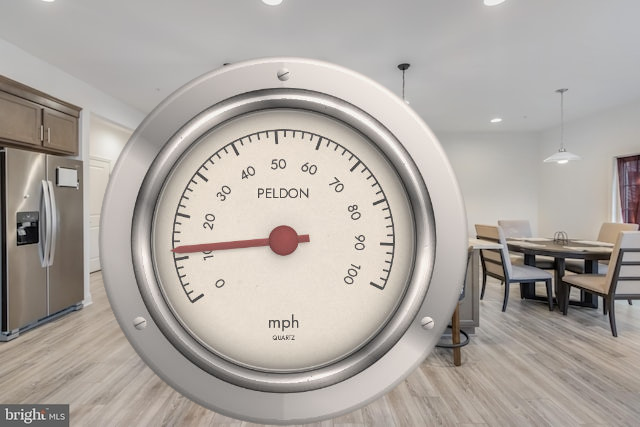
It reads value=12 unit=mph
